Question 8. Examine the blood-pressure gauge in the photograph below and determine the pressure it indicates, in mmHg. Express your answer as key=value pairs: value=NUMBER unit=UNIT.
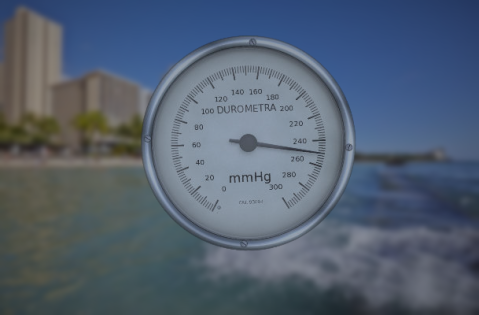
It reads value=250 unit=mmHg
